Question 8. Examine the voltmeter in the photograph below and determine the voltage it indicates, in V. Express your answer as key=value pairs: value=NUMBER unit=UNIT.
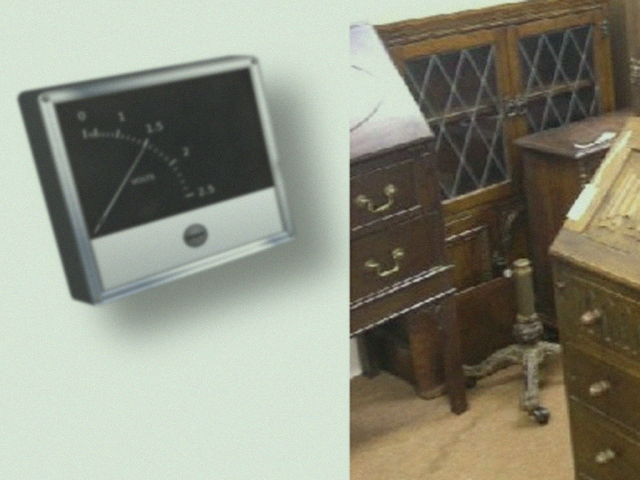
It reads value=1.5 unit=V
